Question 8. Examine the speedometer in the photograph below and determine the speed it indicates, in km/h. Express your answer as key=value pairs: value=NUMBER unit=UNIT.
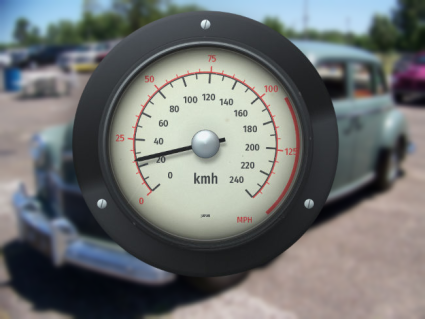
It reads value=25 unit=km/h
